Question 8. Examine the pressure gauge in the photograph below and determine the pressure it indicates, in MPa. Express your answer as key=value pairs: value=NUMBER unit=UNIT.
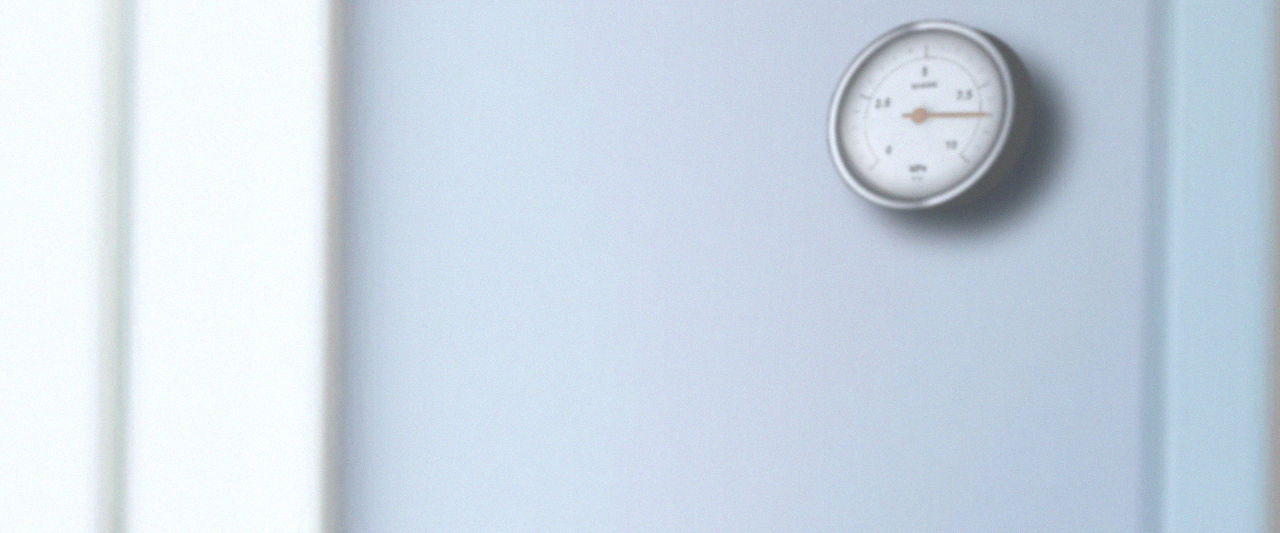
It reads value=8.5 unit=MPa
